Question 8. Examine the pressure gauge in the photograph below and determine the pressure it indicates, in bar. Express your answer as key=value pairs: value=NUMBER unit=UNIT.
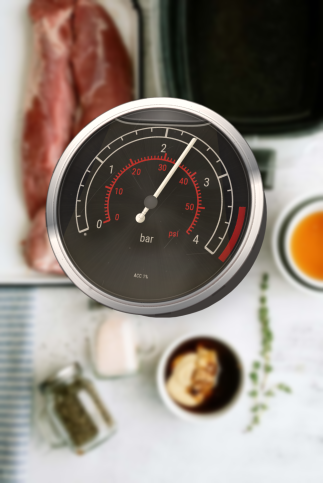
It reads value=2.4 unit=bar
